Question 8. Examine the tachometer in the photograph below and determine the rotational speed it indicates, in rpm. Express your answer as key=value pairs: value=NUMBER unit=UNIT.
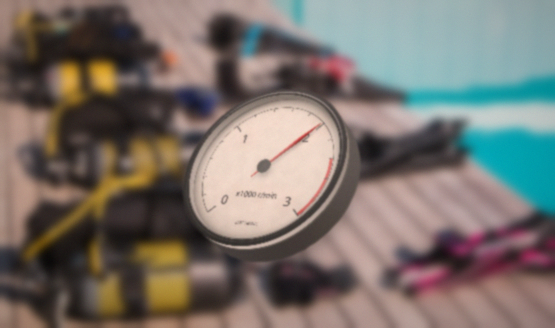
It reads value=2000 unit=rpm
